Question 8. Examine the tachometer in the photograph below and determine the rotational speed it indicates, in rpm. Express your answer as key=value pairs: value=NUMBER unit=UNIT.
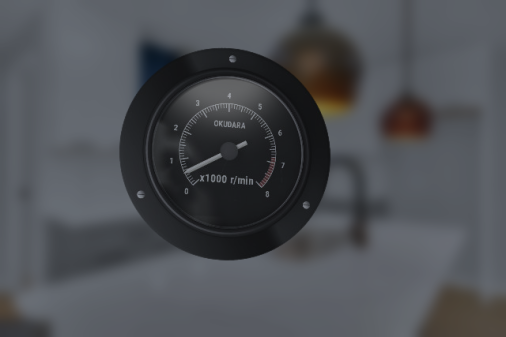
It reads value=500 unit=rpm
